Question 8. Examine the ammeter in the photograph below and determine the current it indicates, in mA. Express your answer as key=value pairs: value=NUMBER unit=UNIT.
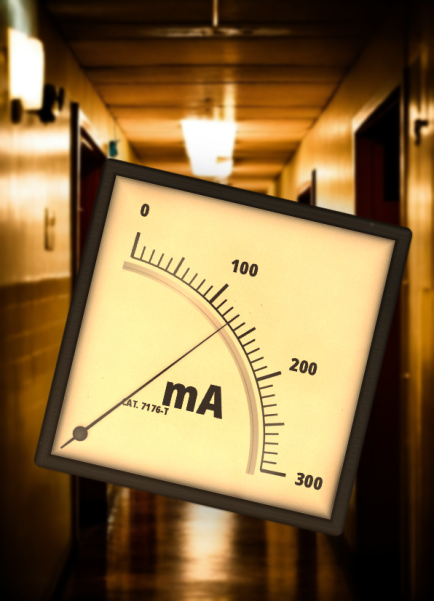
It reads value=130 unit=mA
